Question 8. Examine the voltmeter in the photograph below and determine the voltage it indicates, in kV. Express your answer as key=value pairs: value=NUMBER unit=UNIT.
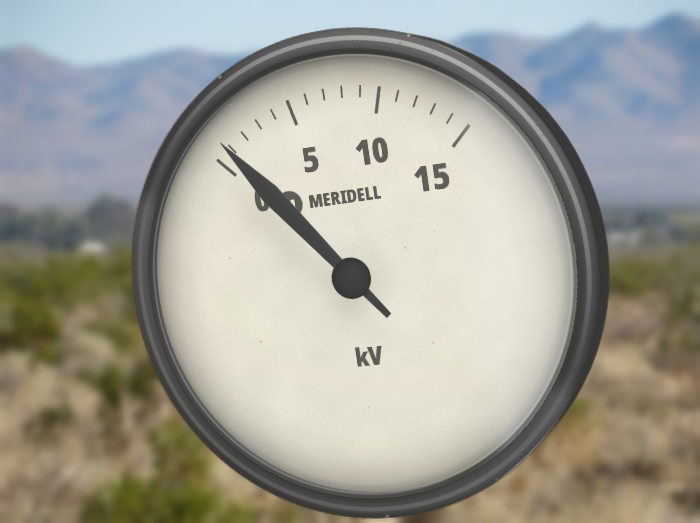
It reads value=1 unit=kV
